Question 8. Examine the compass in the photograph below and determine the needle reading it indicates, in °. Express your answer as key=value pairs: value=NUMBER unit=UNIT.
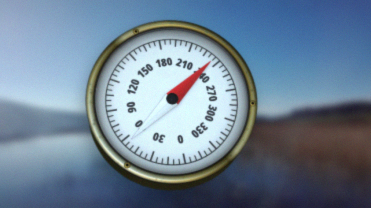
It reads value=235 unit=°
